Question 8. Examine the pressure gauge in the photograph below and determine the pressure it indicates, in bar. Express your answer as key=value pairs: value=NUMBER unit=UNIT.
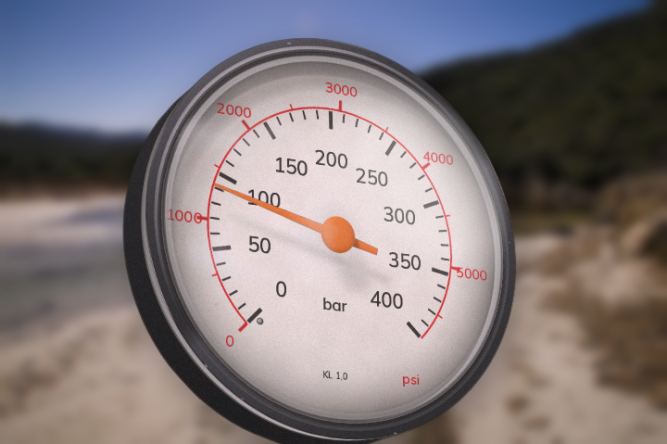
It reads value=90 unit=bar
